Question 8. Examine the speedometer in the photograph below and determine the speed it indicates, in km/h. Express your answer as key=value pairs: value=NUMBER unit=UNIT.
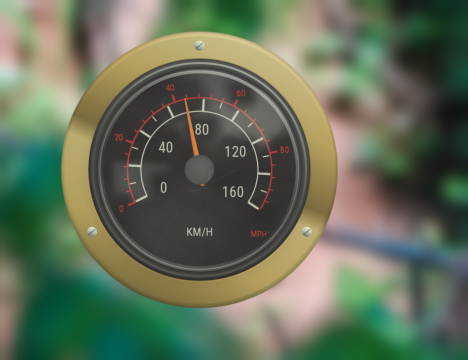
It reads value=70 unit=km/h
